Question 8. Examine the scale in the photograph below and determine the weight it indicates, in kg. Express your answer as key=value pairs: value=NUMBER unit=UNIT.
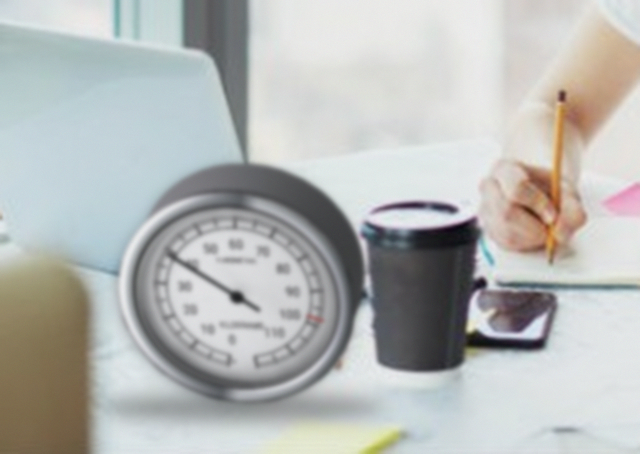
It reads value=40 unit=kg
